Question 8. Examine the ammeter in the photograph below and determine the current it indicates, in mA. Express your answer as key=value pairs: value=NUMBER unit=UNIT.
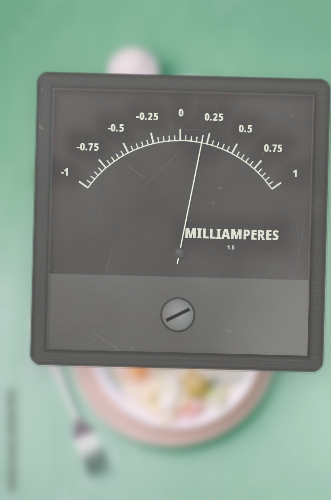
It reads value=0.2 unit=mA
